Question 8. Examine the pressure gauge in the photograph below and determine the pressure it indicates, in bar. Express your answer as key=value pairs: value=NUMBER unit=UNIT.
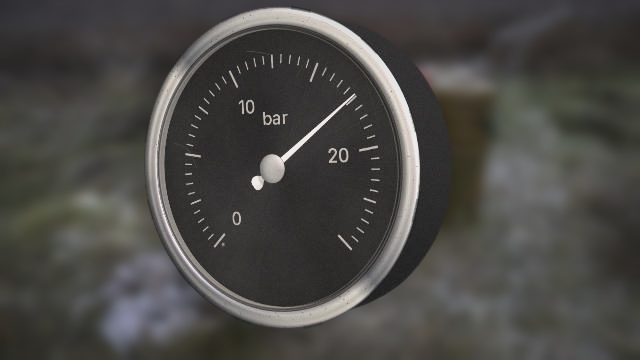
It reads value=17.5 unit=bar
